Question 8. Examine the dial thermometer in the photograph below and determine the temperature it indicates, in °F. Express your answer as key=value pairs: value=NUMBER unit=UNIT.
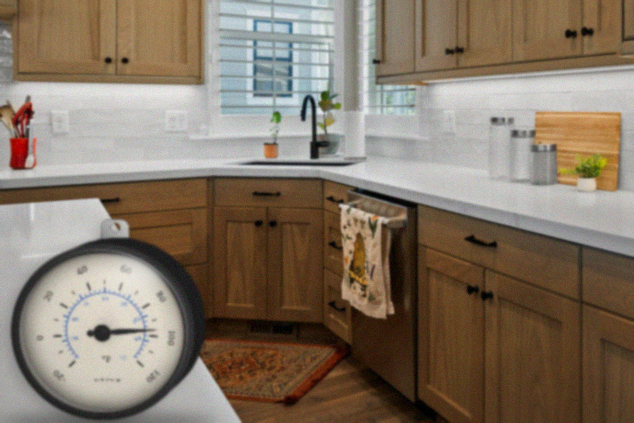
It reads value=95 unit=°F
